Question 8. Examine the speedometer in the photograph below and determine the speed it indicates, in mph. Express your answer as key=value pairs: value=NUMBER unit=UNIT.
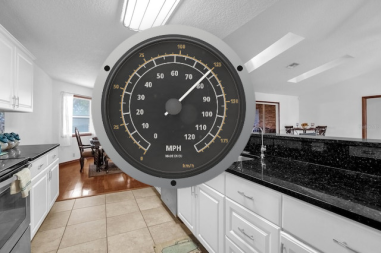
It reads value=77.5 unit=mph
